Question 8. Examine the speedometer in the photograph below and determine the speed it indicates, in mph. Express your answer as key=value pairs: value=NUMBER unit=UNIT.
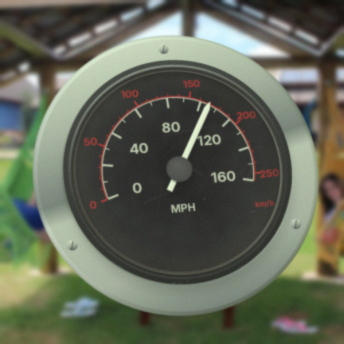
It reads value=105 unit=mph
